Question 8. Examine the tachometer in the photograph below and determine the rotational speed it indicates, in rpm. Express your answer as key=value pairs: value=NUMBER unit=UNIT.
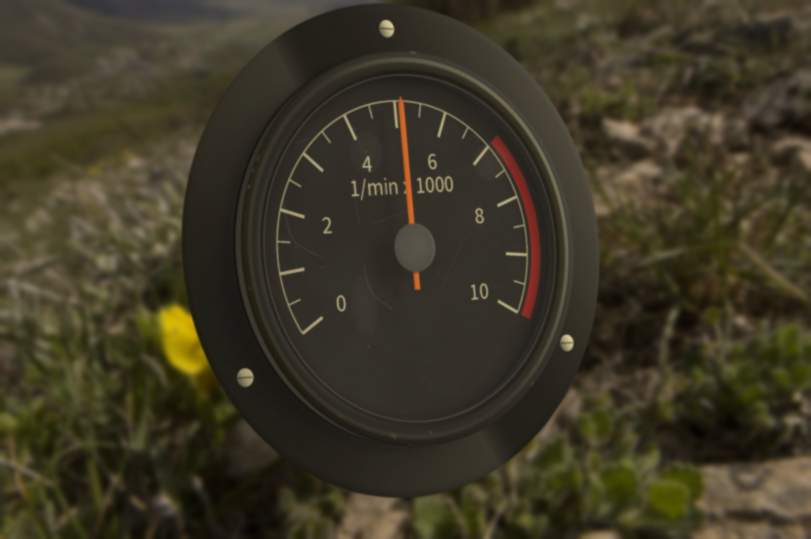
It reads value=5000 unit=rpm
